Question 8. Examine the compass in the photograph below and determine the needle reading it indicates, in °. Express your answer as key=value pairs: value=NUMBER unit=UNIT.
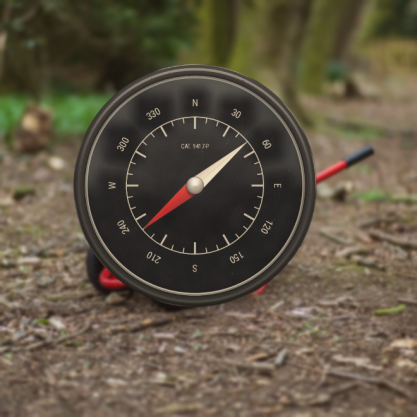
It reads value=230 unit=°
